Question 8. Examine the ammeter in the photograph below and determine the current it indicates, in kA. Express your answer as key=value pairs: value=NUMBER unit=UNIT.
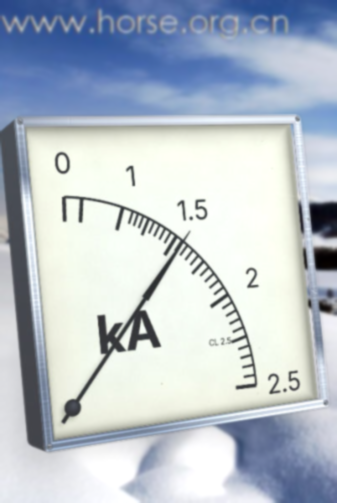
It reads value=1.55 unit=kA
